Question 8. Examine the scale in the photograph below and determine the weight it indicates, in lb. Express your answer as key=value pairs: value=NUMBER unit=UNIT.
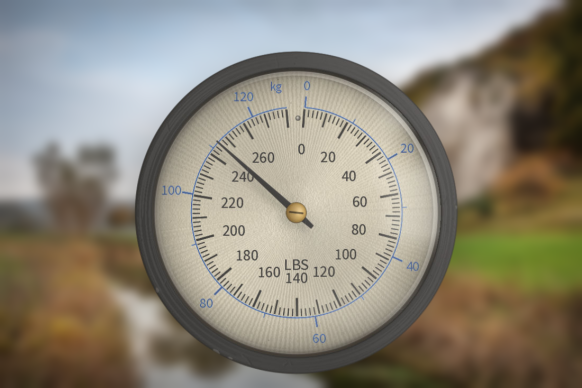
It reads value=246 unit=lb
